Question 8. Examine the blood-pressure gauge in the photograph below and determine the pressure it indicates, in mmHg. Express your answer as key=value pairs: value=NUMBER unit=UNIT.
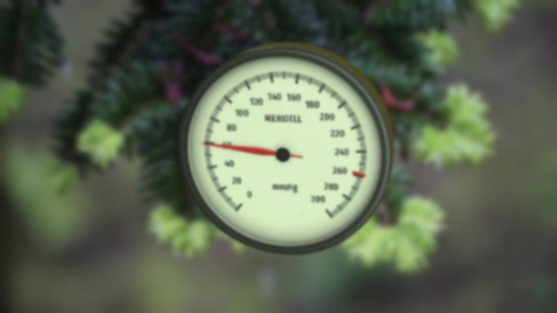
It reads value=60 unit=mmHg
